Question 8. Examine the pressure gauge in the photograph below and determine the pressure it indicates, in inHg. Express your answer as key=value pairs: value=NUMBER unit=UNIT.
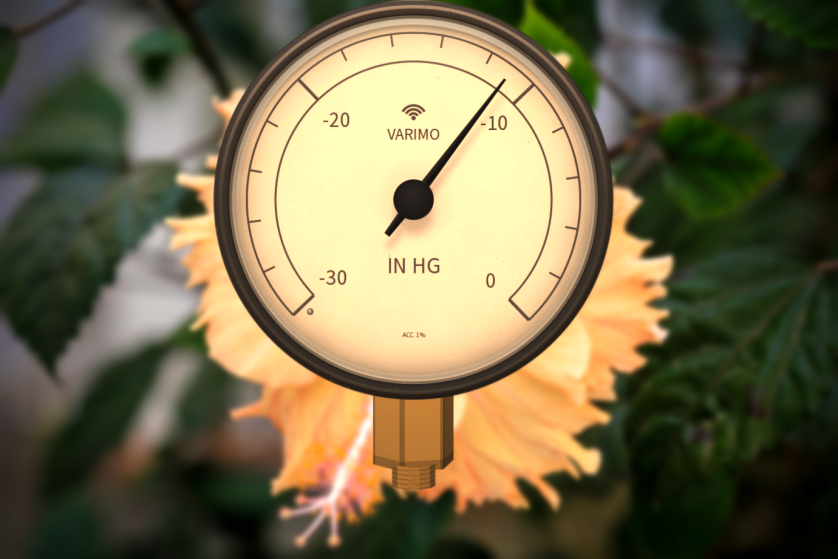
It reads value=-11 unit=inHg
